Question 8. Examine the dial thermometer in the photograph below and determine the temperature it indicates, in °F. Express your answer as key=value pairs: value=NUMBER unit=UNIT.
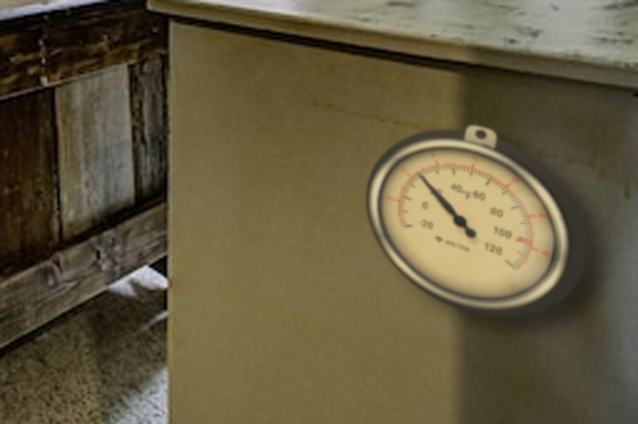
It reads value=20 unit=°F
